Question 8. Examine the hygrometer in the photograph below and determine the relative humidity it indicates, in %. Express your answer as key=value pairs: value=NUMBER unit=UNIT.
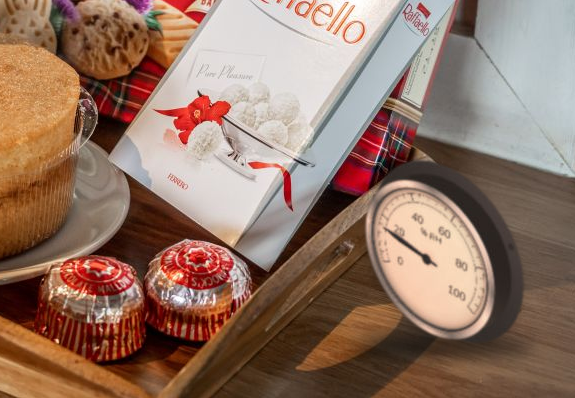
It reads value=16 unit=%
